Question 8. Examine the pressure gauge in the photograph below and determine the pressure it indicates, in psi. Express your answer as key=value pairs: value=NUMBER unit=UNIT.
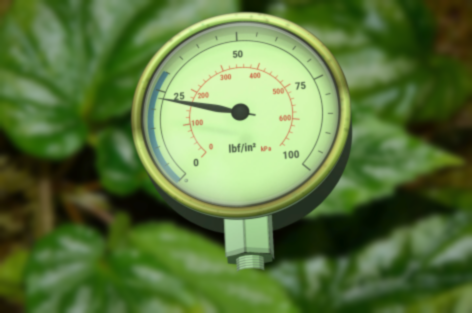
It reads value=22.5 unit=psi
